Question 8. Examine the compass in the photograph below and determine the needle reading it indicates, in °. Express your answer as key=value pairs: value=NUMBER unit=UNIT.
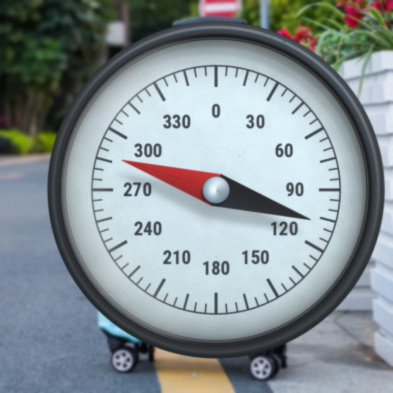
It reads value=287.5 unit=°
